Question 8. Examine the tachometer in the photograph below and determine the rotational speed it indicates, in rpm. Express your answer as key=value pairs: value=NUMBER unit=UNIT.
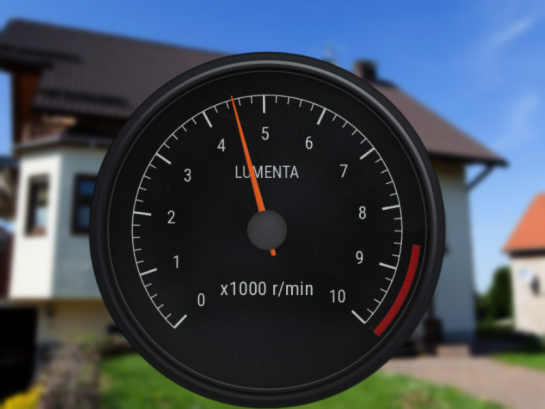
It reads value=4500 unit=rpm
